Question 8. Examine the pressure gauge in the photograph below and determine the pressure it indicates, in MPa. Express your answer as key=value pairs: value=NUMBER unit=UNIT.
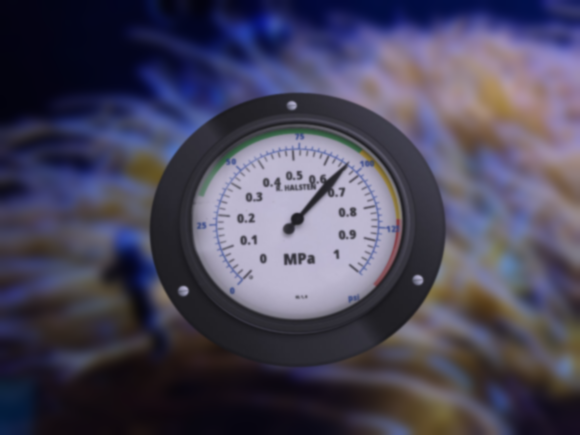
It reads value=0.66 unit=MPa
